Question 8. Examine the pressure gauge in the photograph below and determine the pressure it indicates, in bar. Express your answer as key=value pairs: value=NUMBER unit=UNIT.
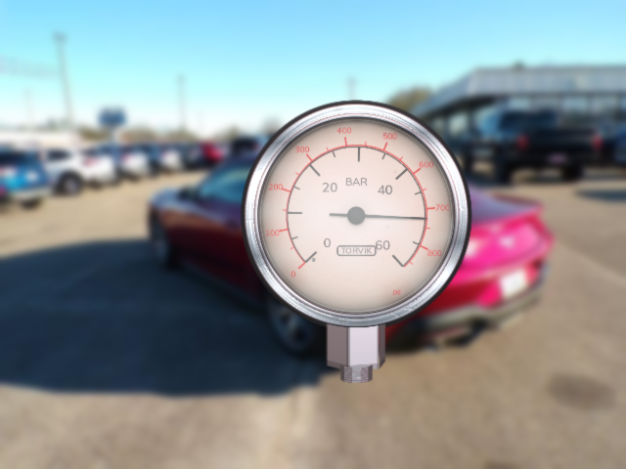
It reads value=50 unit=bar
